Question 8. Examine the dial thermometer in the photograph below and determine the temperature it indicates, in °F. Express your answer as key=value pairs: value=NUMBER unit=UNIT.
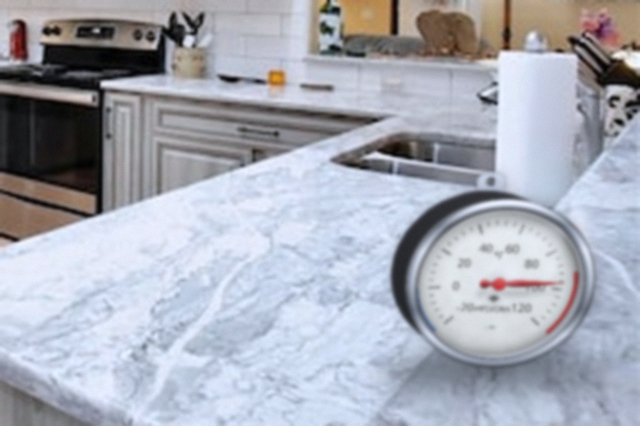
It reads value=96 unit=°F
